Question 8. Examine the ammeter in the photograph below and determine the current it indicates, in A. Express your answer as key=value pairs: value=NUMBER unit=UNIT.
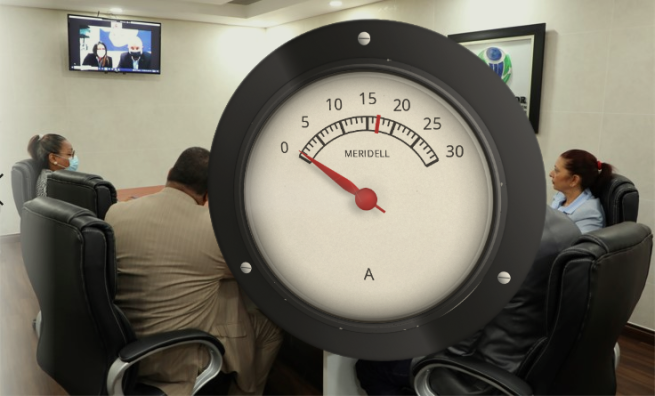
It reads value=1 unit=A
